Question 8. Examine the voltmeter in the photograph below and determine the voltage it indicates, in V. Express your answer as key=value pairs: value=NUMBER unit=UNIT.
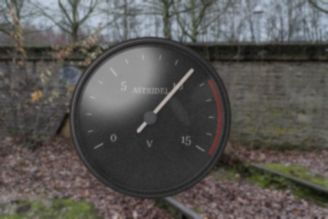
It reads value=10 unit=V
